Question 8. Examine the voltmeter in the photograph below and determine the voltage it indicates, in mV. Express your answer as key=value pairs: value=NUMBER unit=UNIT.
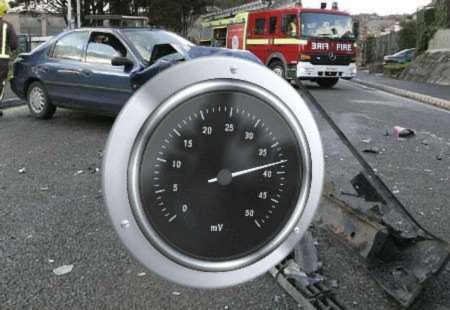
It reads value=38 unit=mV
